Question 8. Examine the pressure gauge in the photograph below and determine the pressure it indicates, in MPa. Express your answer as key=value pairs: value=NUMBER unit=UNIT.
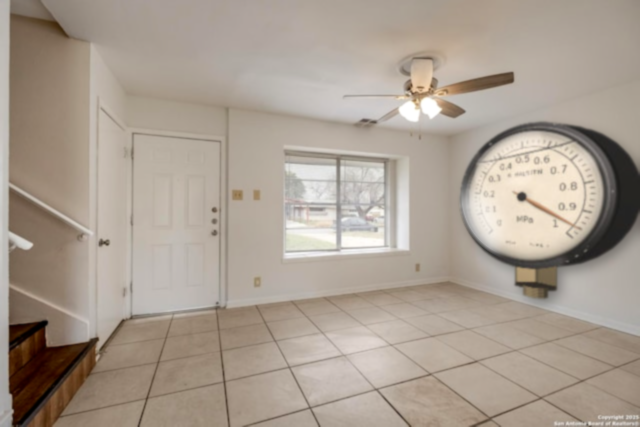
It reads value=0.96 unit=MPa
